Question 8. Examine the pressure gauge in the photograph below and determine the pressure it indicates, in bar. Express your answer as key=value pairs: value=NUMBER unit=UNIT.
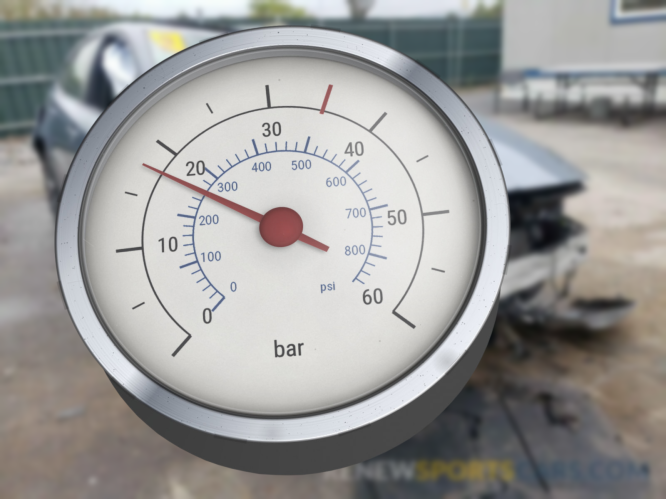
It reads value=17.5 unit=bar
